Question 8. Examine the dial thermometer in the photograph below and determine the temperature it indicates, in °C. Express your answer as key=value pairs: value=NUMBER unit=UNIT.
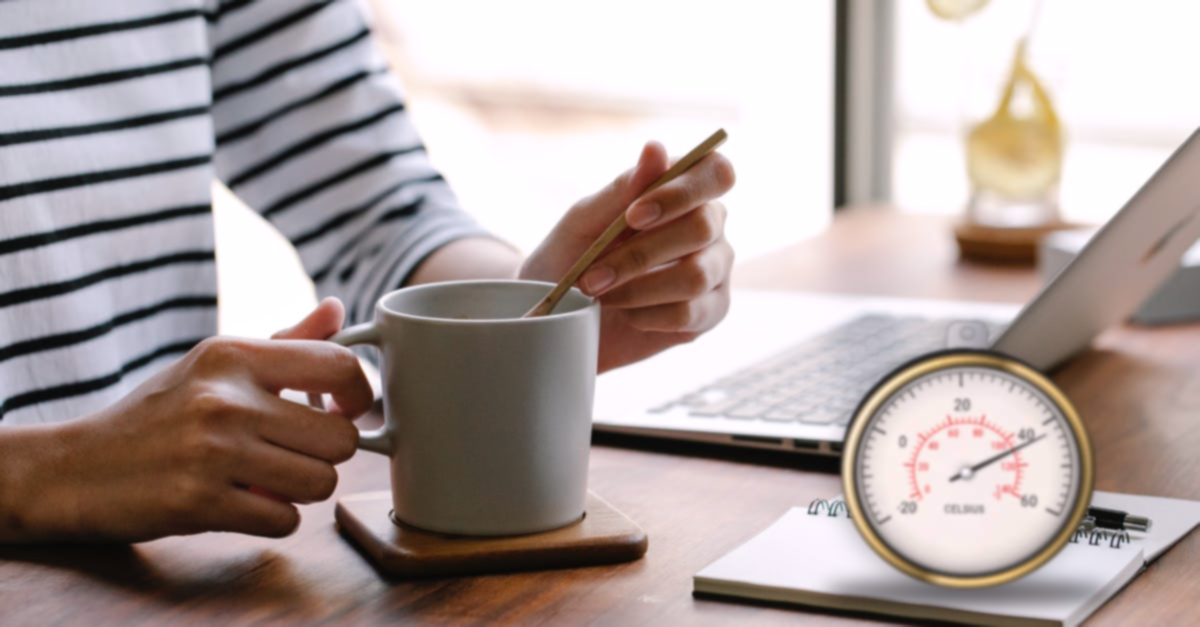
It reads value=42 unit=°C
